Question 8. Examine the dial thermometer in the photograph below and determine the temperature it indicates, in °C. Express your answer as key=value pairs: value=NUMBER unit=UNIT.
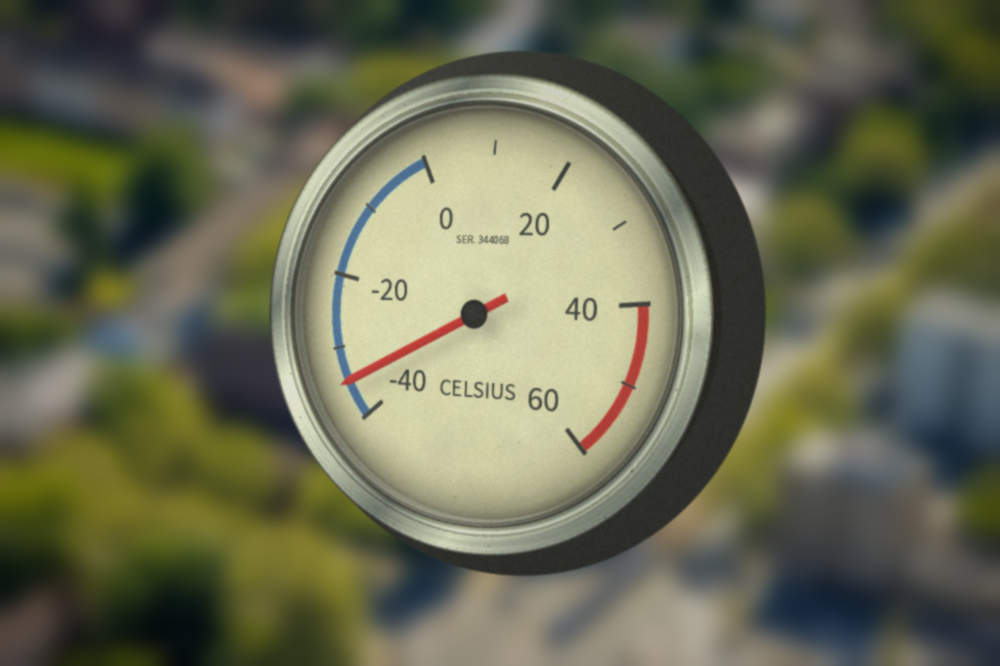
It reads value=-35 unit=°C
